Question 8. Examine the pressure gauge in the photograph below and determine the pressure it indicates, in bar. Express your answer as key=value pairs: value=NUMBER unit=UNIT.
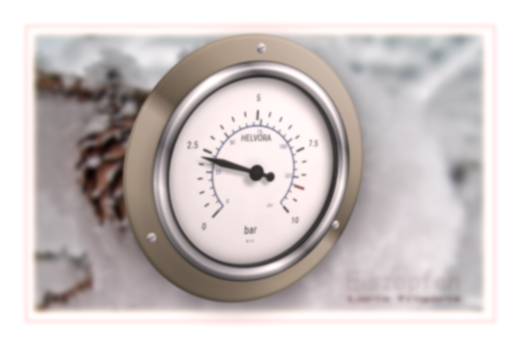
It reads value=2.25 unit=bar
